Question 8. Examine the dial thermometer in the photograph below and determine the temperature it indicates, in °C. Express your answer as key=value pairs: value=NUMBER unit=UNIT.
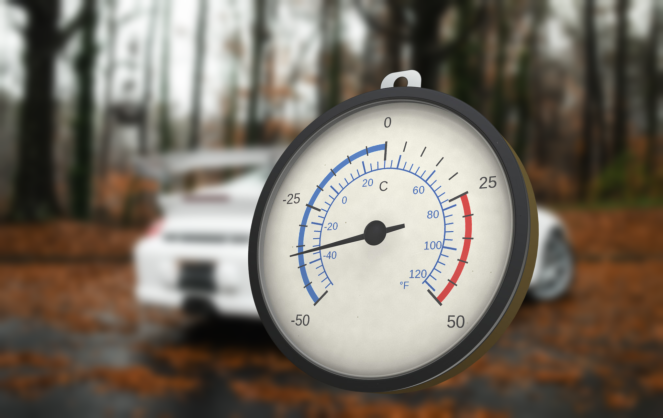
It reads value=-37.5 unit=°C
